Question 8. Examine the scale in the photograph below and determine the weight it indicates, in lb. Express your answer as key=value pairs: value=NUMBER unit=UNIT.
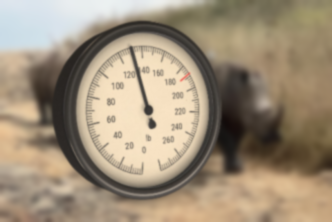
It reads value=130 unit=lb
